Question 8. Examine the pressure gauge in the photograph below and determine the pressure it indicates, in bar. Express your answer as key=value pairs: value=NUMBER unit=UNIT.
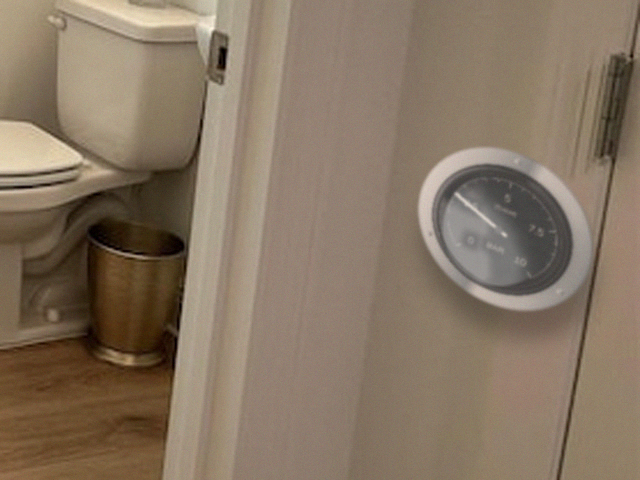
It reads value=2.5 unit=bar
